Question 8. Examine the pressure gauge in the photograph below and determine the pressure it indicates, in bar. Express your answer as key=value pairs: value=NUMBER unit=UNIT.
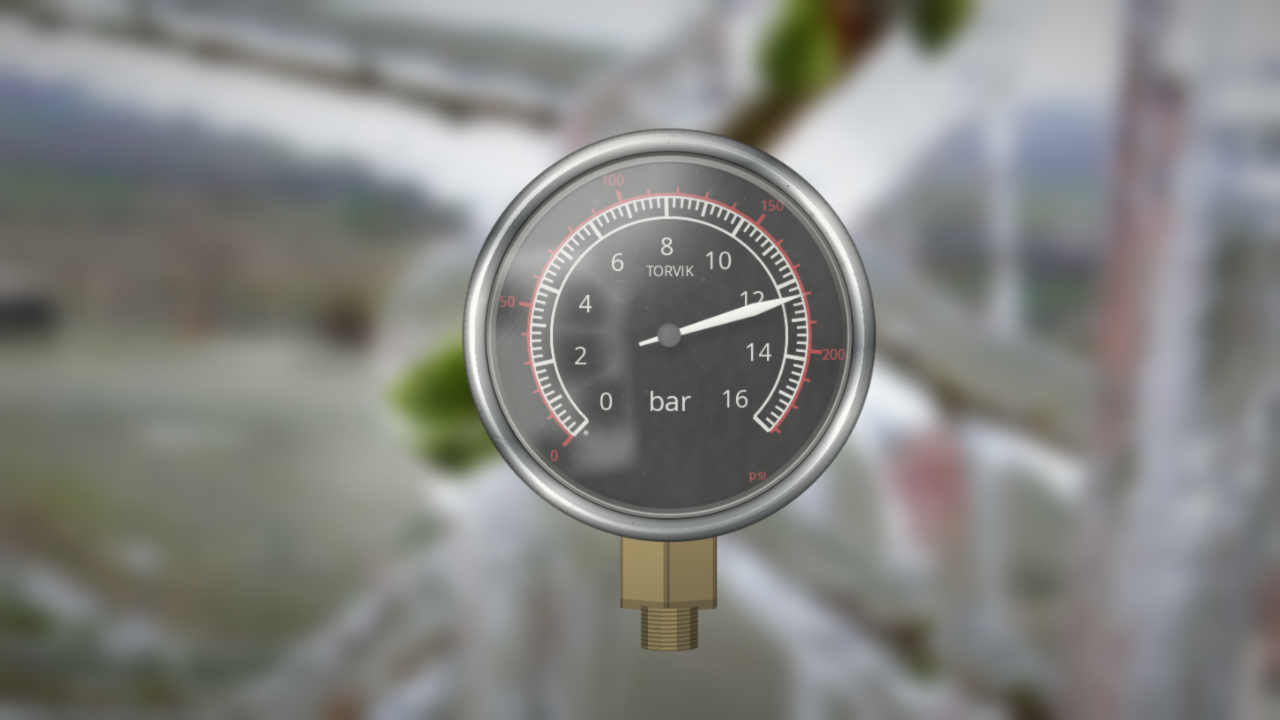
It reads value=12.4 unit=bar
